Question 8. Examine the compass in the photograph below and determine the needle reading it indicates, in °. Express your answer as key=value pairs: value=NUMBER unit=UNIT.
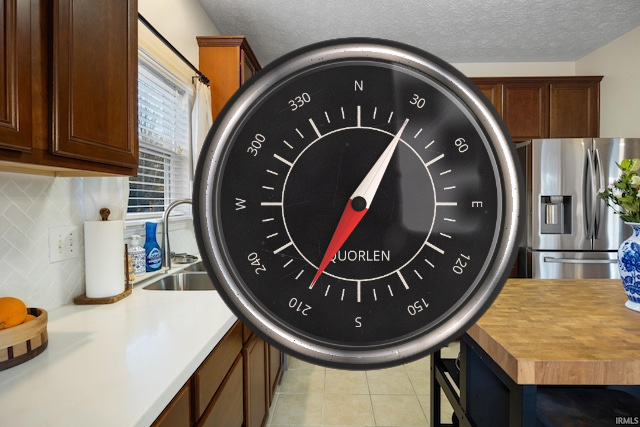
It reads value=210 unit=°
